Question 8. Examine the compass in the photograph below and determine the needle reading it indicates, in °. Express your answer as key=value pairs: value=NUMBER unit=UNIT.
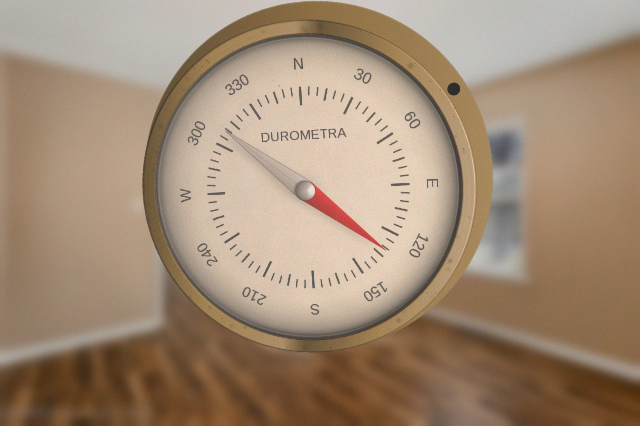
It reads value=130 unit=°
